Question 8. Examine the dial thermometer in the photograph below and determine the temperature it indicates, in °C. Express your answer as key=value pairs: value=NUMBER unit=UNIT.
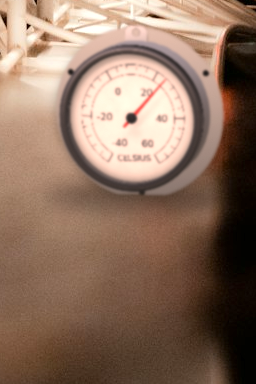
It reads value=24 unit=°C
